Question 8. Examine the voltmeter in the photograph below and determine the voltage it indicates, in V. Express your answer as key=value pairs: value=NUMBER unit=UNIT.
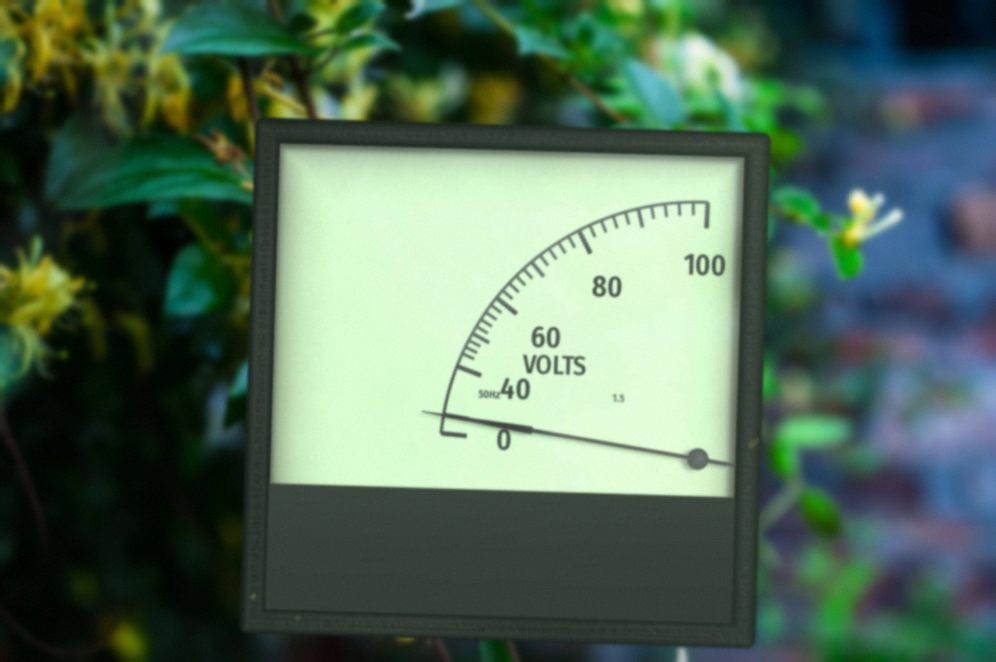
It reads value=20 unit=V
